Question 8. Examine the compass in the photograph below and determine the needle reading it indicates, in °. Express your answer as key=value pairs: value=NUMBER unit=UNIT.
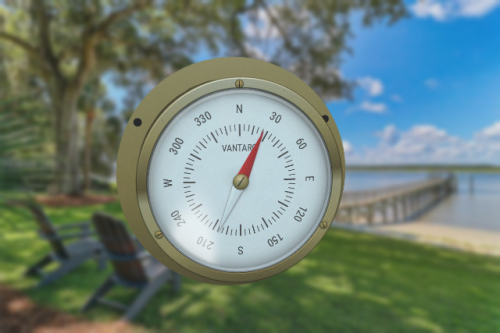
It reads value=25 unit=°
